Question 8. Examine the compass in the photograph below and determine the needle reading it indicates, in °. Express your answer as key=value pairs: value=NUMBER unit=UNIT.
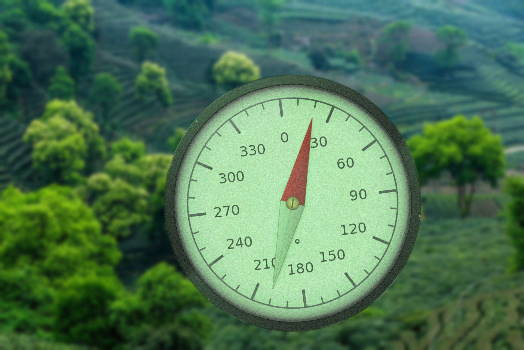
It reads value=20 unit=°
